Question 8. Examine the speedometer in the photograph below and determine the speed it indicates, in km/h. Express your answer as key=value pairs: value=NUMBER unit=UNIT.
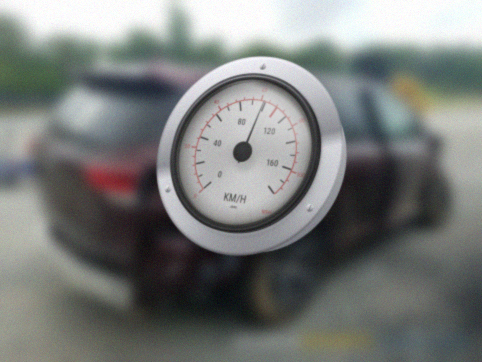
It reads value=100 unit=km/h
